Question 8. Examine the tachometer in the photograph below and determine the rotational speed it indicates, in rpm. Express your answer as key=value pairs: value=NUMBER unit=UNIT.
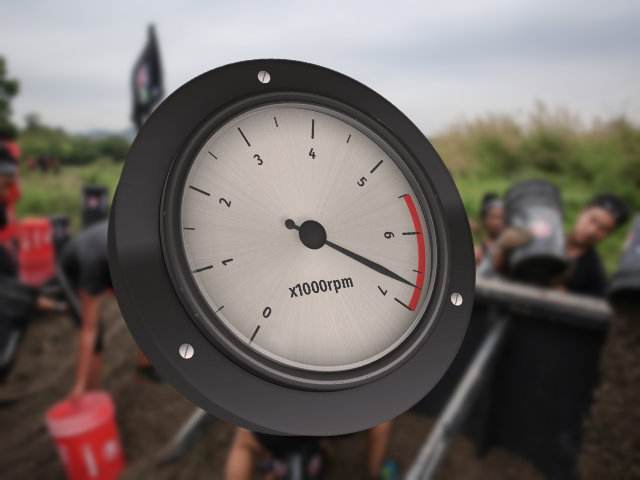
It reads value=6750 unit=rpm
